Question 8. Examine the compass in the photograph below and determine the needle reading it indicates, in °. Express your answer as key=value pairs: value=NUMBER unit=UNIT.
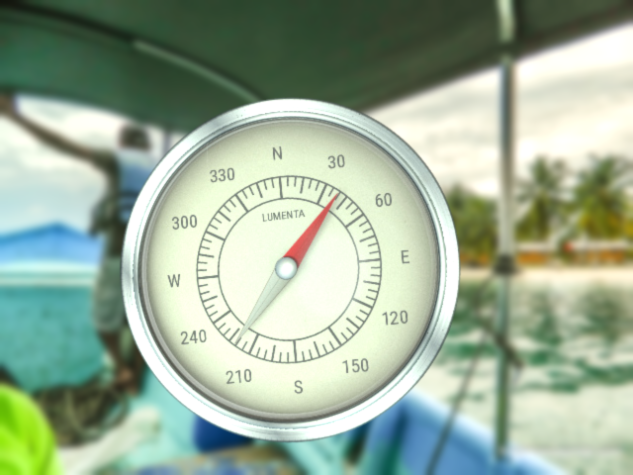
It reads value=40 unit=°
